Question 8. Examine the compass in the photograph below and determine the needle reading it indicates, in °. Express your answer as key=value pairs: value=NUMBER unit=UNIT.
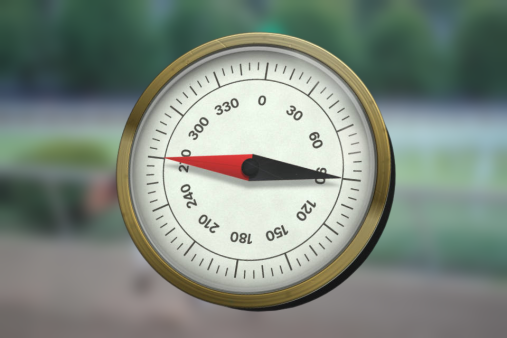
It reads value=270 unit=°
